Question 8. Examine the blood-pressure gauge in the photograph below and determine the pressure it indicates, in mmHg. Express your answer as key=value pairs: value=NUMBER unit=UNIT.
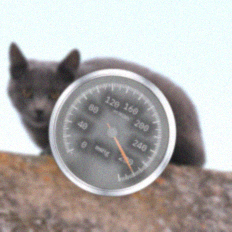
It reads value=280 unit=mmHg
